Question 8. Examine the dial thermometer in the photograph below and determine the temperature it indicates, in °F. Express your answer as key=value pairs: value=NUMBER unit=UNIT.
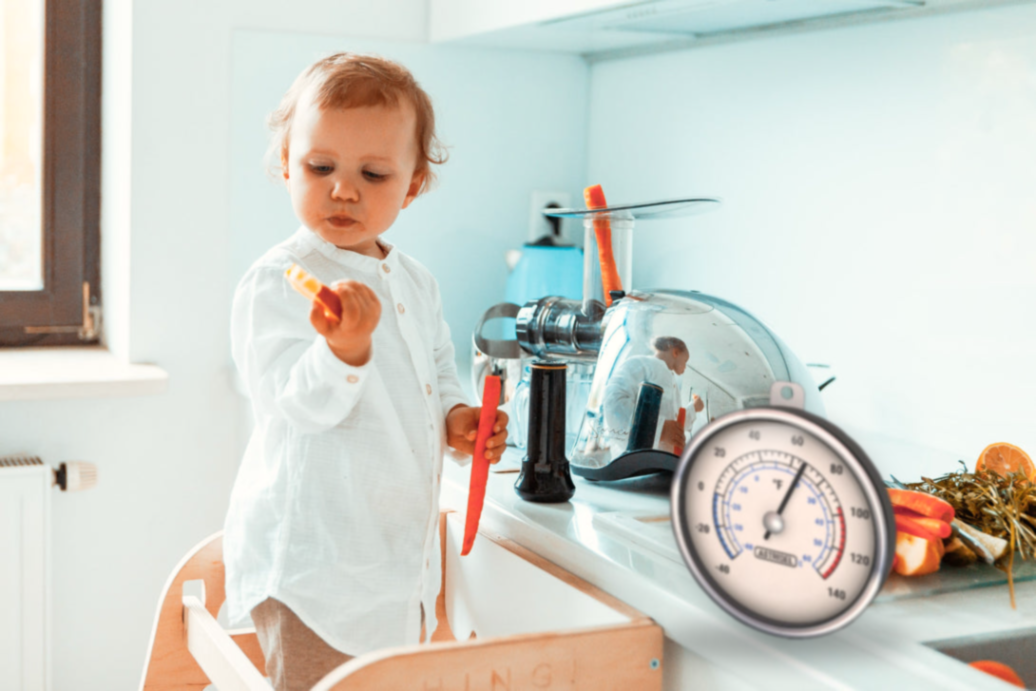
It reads value=68 unit=°F
